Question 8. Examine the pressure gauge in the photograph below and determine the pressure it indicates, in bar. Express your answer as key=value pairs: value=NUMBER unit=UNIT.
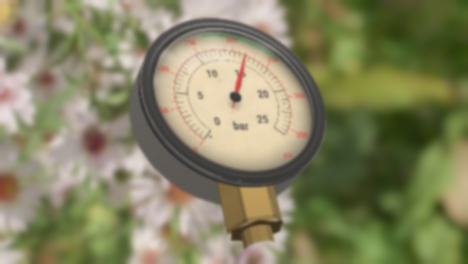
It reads value=15 unit=bar
